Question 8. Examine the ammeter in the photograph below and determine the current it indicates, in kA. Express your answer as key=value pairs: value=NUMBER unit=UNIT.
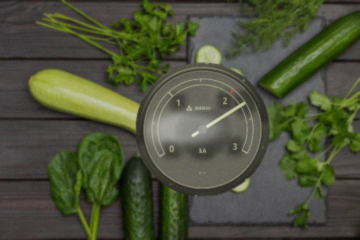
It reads value=2.25 unit=kA
